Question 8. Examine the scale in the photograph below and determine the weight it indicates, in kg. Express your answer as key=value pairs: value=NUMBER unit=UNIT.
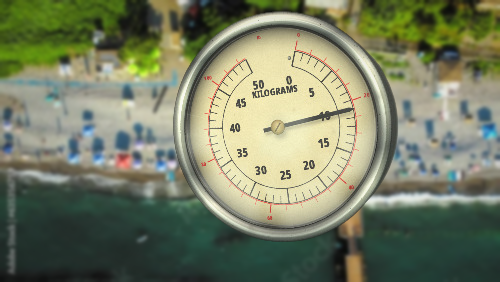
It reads value=10 unit=kg
